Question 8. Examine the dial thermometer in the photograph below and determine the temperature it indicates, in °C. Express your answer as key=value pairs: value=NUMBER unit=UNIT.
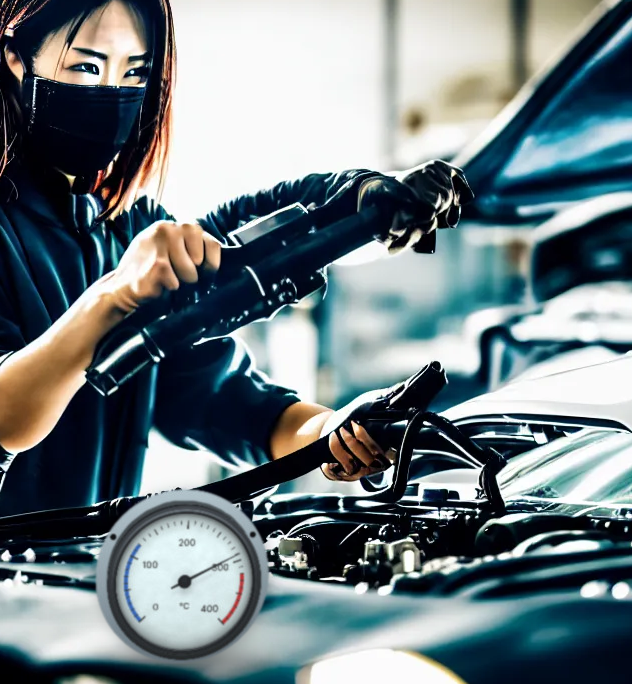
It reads value=290 unit=°C
